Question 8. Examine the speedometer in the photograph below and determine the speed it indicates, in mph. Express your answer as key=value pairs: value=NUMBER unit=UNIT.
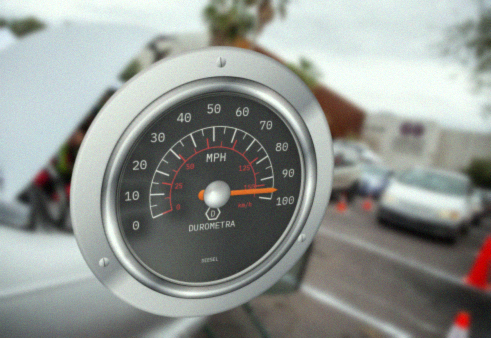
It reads value=95 unit=mph
